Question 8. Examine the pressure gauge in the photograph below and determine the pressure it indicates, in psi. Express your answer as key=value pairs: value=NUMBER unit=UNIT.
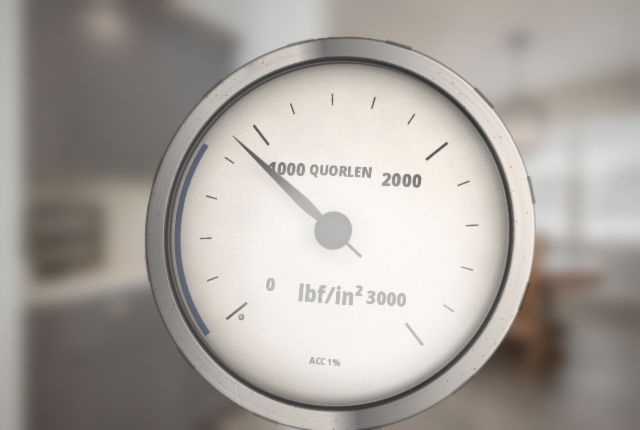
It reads value=900 unit=psi
